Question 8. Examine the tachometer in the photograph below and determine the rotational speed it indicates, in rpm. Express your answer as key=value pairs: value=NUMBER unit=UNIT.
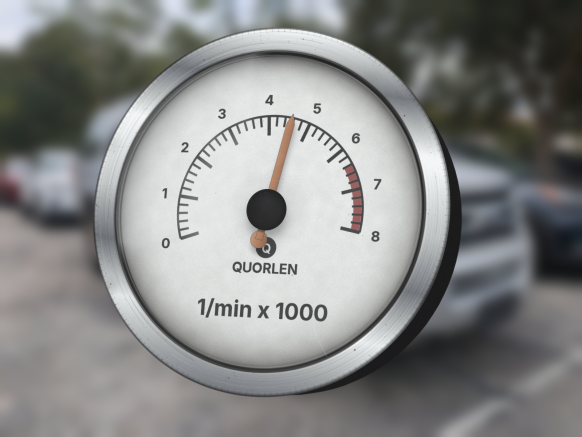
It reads value=4600 unit=rpm
